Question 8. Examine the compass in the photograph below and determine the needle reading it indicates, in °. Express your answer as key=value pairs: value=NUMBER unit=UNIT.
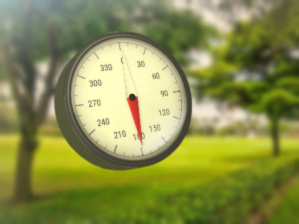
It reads value=180 unit=°
